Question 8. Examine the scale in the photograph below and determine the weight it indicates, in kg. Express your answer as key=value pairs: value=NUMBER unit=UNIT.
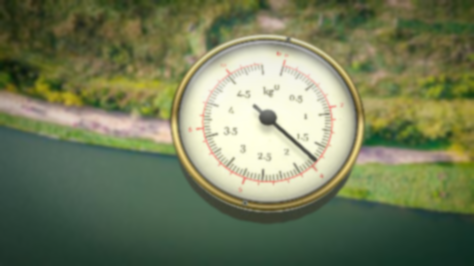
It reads value=1.75 unit=kg
